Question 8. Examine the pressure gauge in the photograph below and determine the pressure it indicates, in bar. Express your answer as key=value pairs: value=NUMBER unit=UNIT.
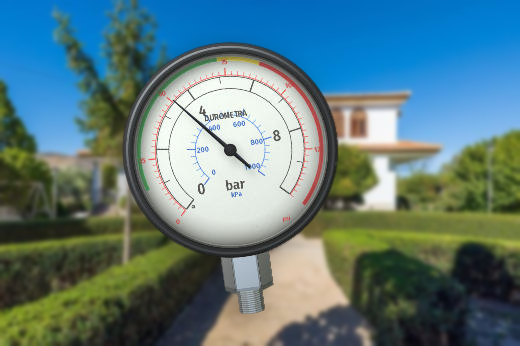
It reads value=3.5 unit=bar
